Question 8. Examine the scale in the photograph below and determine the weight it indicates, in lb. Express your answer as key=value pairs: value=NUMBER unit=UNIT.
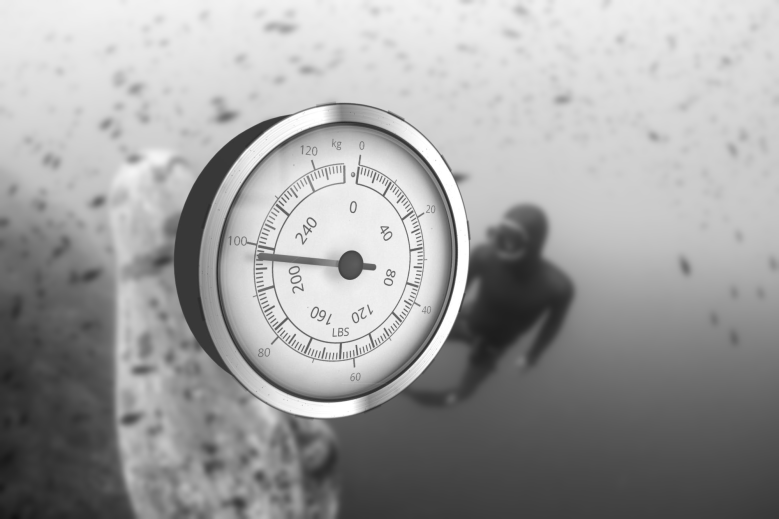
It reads value=216 unit=lb
